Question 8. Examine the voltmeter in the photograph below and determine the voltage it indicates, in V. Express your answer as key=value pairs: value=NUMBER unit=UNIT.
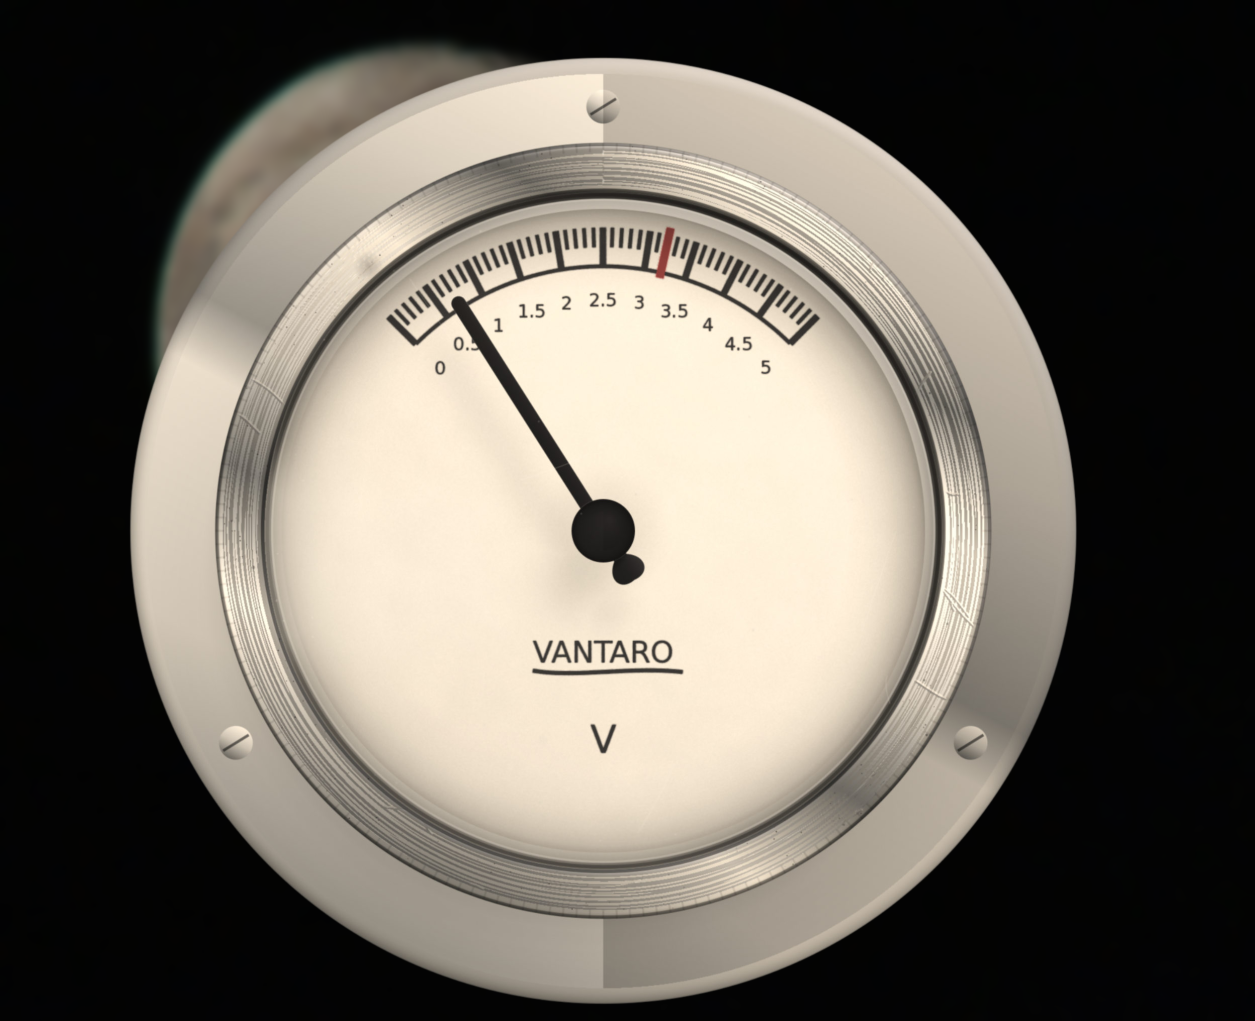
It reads value=0.7 unit=V
